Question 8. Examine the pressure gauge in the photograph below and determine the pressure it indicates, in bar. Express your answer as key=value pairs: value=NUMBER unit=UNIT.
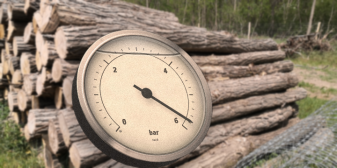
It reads value=5.8 unit=bar
